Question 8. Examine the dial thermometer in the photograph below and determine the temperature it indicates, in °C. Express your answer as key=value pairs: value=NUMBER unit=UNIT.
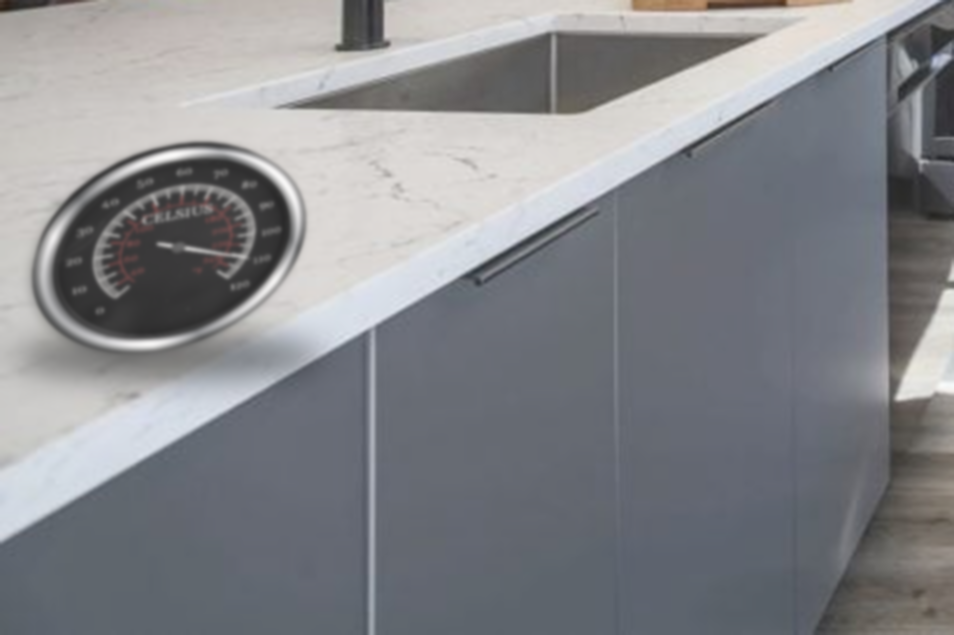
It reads value=110 unit=°C
